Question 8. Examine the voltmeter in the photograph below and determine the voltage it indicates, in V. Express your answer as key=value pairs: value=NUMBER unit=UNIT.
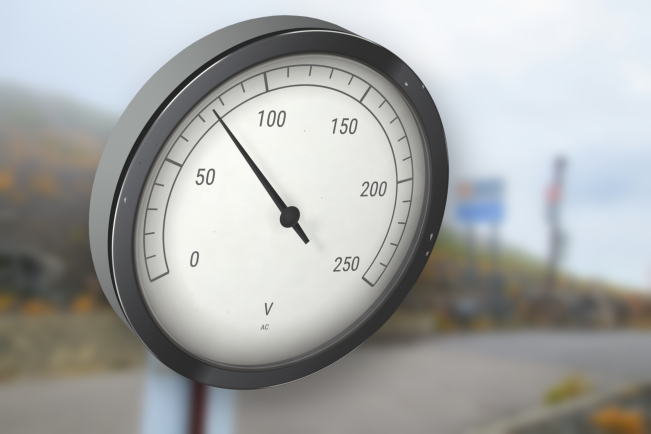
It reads value=75 unit=V
